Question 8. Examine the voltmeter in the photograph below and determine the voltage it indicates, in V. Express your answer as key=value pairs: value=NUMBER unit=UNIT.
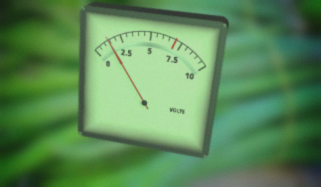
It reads value=1.5 unit=V
